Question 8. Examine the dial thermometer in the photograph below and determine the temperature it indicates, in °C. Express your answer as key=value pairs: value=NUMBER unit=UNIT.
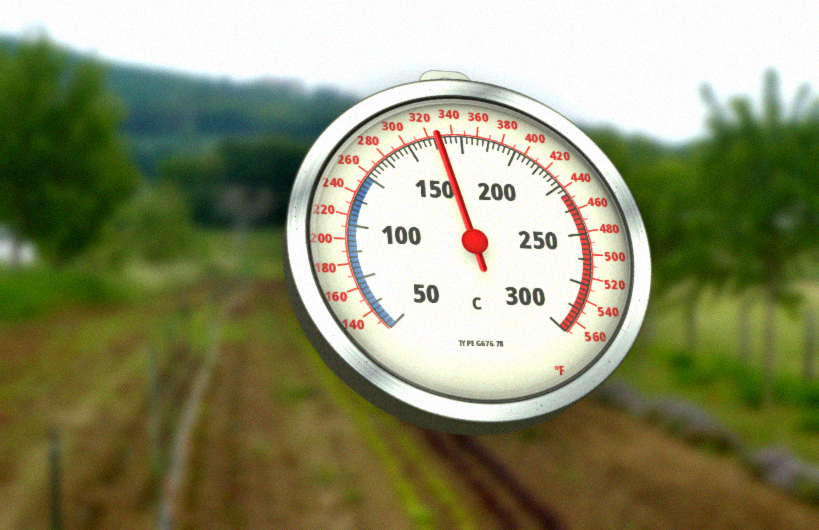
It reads value=162.5 unit=°C
